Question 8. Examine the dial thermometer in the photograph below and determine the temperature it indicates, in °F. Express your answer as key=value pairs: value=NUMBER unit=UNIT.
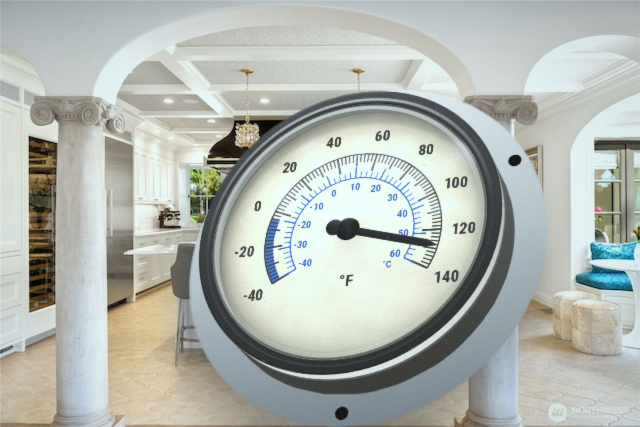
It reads value=130 unit=°F
